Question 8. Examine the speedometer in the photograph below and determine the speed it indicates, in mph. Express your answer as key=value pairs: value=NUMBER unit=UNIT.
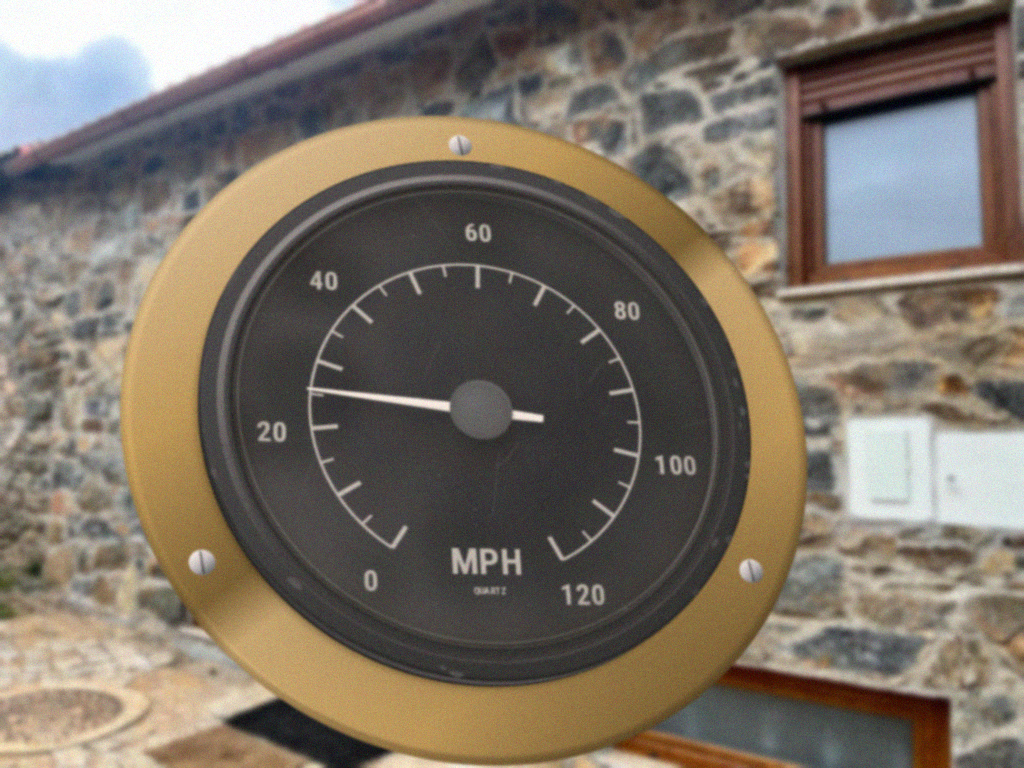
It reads value=25 unit=mph
